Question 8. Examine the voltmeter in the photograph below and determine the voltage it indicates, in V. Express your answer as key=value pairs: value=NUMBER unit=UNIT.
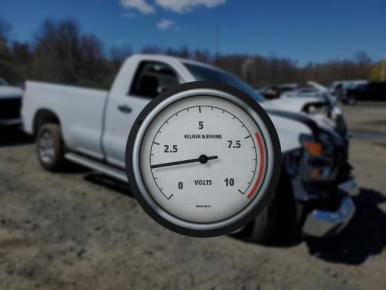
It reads value=1.5 unit=V
